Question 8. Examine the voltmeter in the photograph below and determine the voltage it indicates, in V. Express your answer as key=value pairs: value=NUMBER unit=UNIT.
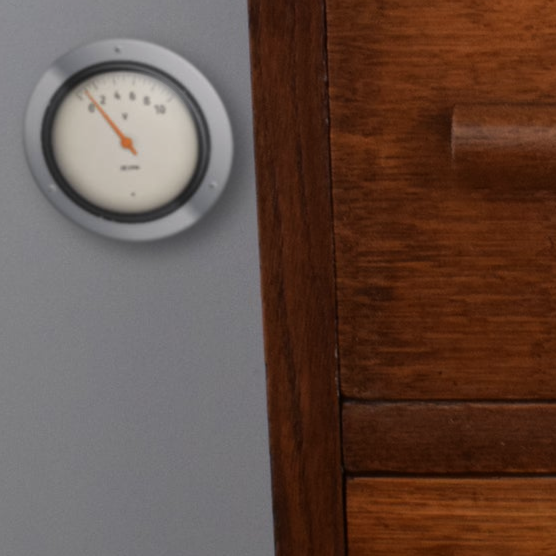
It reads value=1 unit=V
